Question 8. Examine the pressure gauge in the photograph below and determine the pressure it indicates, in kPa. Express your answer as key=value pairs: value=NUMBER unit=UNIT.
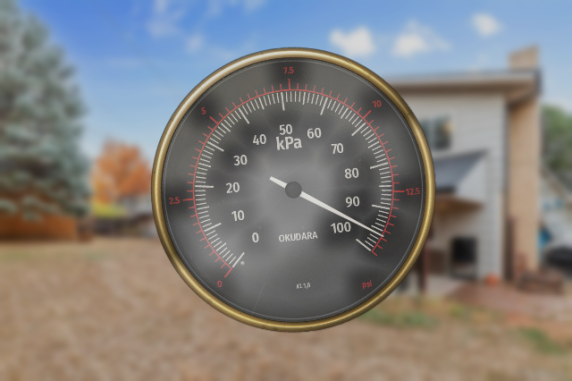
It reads value=96 unit=kPa
